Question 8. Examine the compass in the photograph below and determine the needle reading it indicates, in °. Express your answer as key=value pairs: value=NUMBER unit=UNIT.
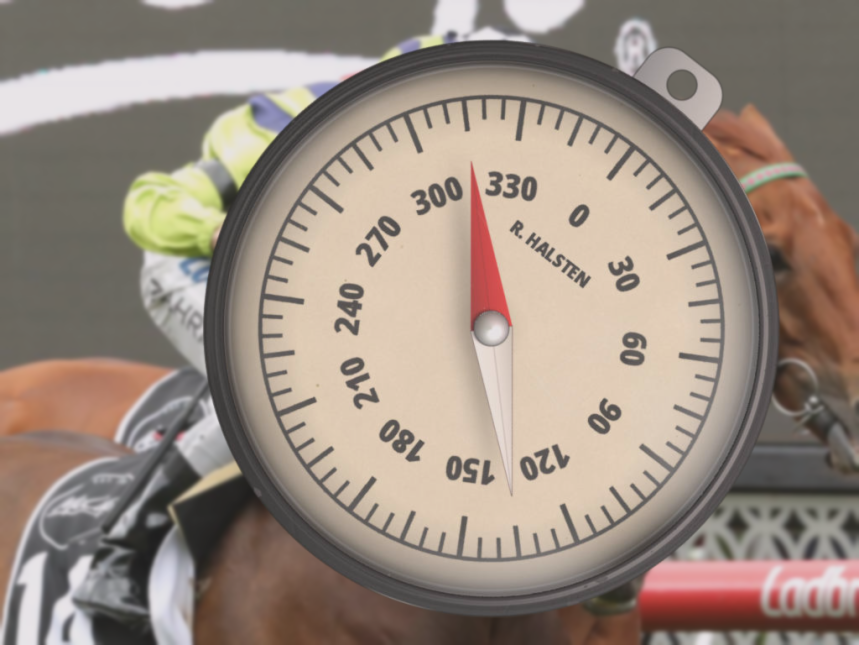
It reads value=315 unit=°
